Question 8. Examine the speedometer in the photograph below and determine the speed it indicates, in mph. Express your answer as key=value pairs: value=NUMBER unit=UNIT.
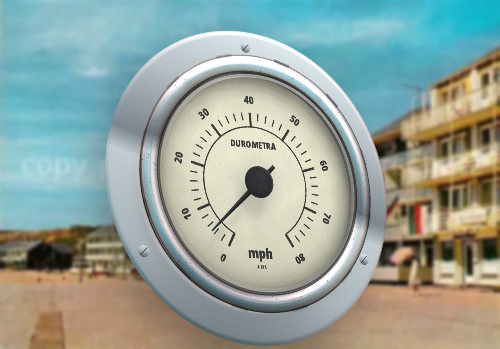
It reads value=5 unit=mph
